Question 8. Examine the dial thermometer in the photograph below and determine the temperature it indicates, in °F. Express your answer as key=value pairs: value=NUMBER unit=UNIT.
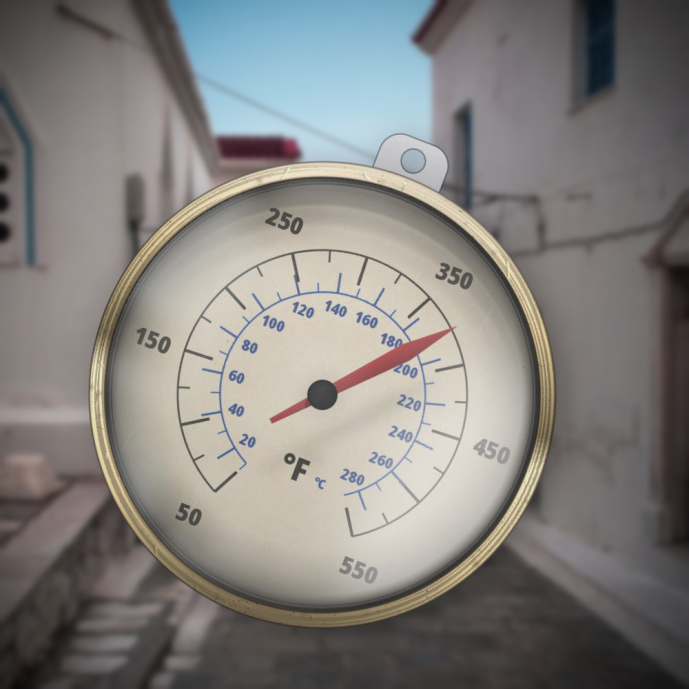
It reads value=375 unit=°F
